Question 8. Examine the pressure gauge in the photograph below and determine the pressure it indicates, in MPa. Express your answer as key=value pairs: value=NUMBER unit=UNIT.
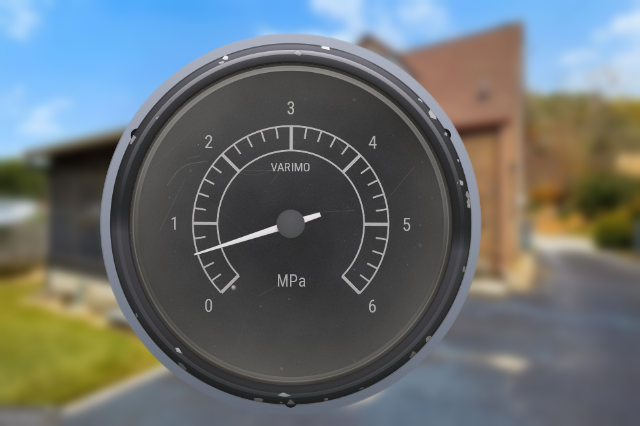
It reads value=0.6 unit=MPa
